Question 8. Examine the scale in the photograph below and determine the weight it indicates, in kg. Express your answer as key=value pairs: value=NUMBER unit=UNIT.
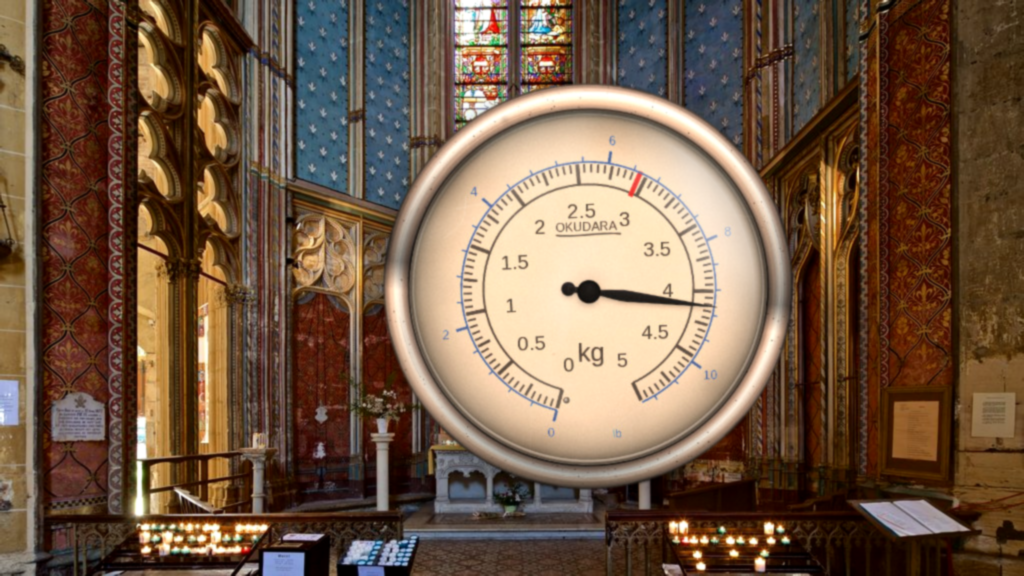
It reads value=4.1 unit=kg
